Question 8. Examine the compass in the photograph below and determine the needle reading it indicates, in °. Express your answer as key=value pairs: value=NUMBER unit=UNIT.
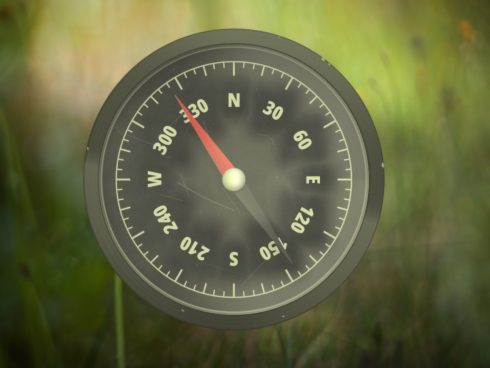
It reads value=325 unit=°
